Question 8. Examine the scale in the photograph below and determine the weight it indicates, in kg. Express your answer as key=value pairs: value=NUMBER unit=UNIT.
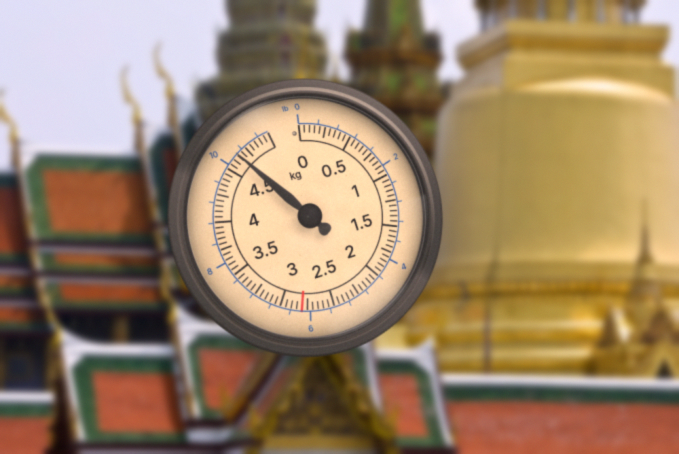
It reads value=4.65 unit=kg
